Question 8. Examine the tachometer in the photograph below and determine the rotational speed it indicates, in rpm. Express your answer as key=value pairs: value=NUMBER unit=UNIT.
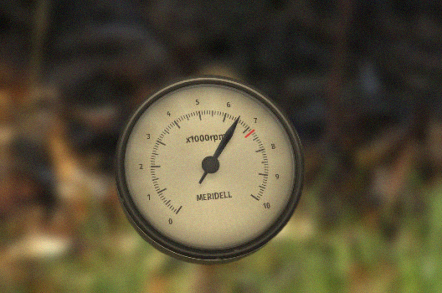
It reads value=6500 unit=rpm
